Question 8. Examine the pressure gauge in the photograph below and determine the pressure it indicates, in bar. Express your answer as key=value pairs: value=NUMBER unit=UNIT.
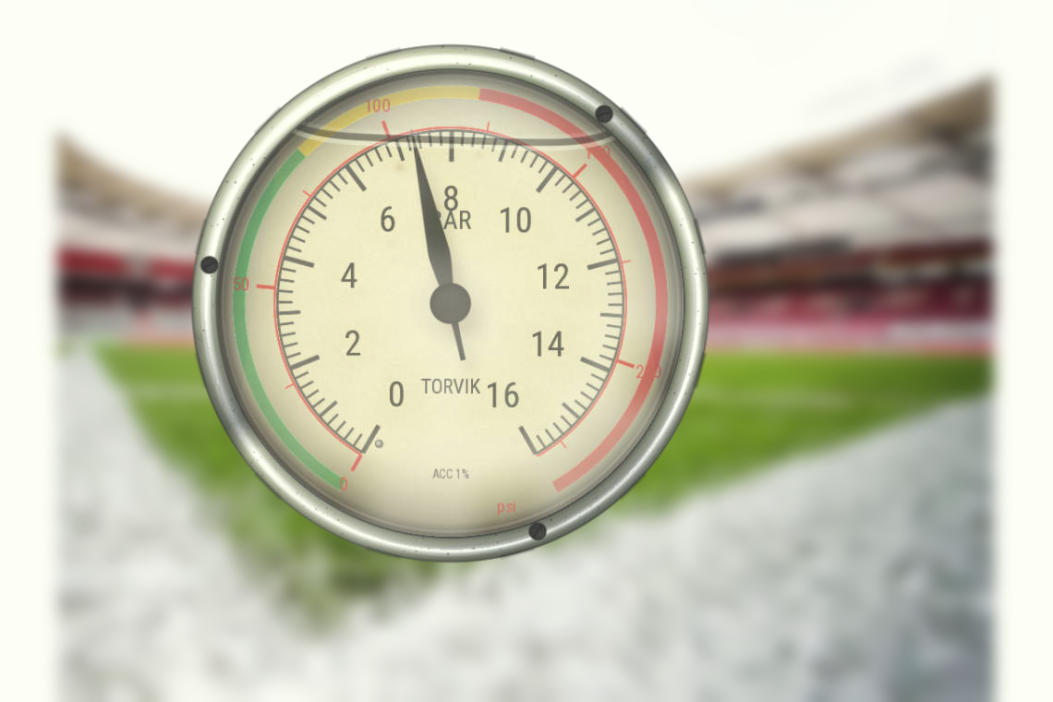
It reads value=7.3 unit=bar
